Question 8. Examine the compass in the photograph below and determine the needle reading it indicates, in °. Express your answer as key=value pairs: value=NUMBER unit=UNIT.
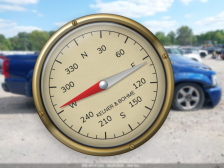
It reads value=275 unit=°
